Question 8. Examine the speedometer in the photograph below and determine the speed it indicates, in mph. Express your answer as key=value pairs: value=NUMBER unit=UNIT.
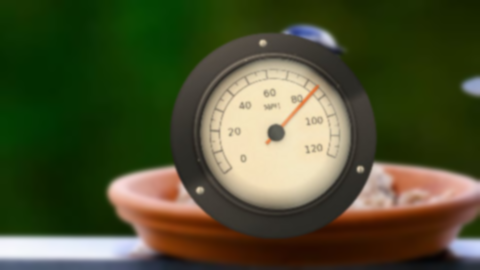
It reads value=85 unit=mph
